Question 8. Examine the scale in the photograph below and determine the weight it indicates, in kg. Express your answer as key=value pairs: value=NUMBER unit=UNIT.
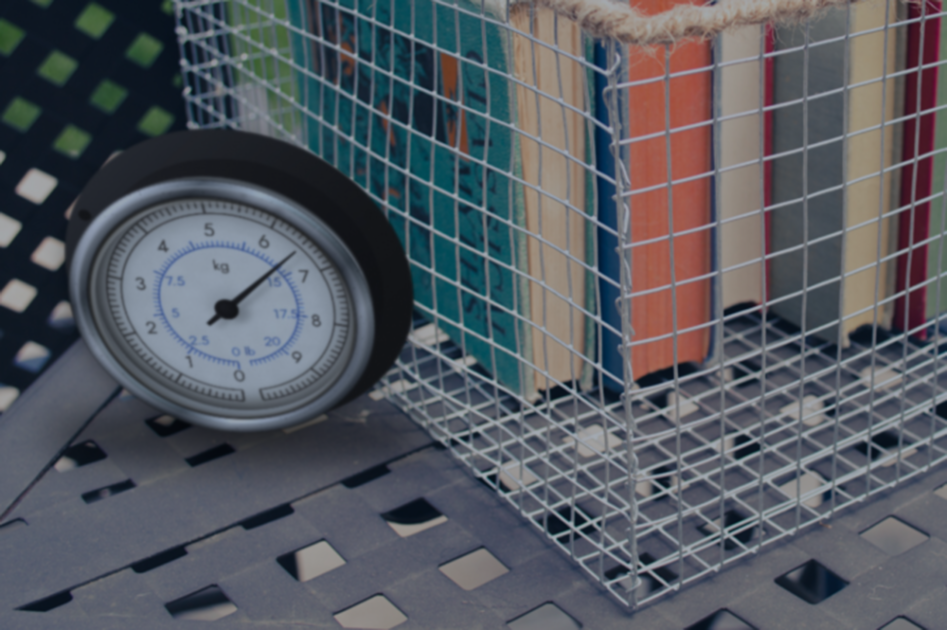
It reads value=6.5 unit=kg
